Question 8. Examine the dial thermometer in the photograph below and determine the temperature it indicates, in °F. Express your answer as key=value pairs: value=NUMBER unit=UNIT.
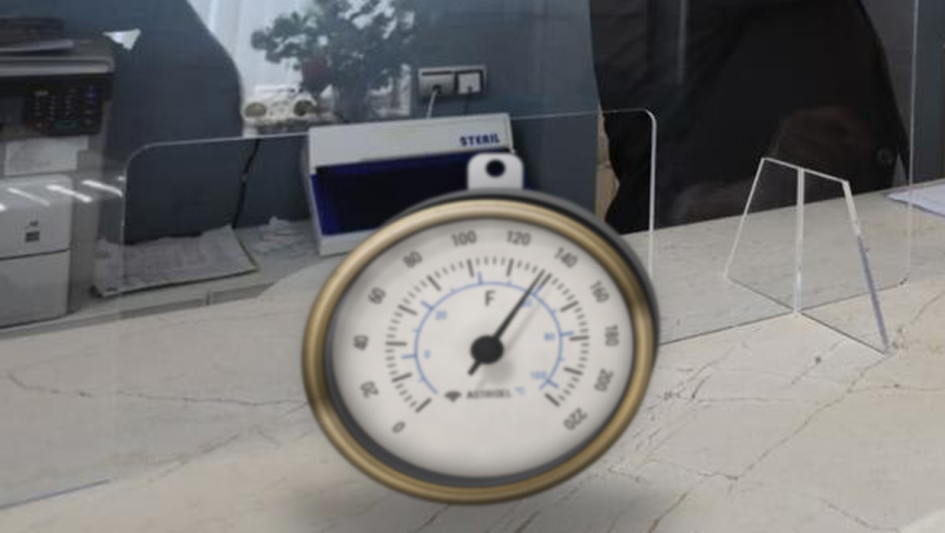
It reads value=136 unit=°F
